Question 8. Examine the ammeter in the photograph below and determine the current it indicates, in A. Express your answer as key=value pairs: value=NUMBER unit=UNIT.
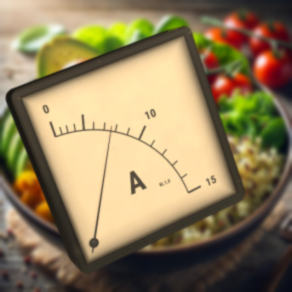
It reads value=7.5 unit=A
